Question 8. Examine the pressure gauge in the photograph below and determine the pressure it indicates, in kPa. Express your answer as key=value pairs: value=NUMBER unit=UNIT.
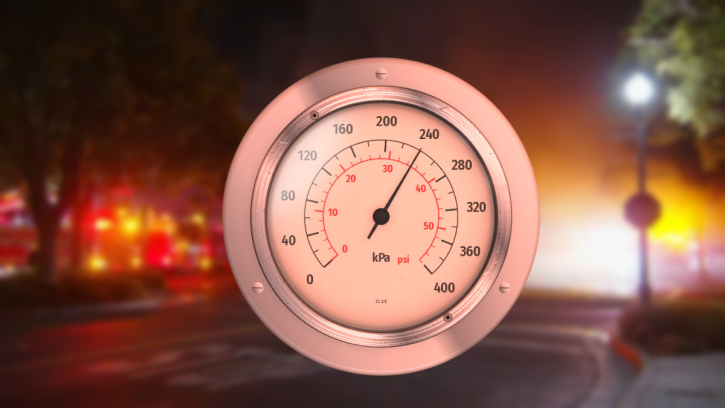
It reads value=240 unit=kPa
